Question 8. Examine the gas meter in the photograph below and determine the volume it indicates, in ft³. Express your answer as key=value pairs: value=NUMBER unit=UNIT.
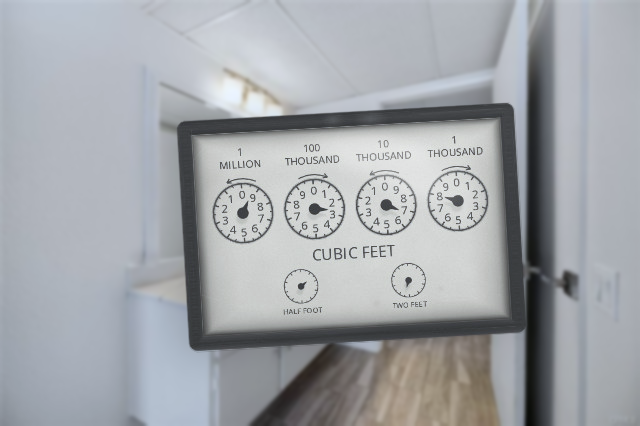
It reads value=926800 unit=ft³
